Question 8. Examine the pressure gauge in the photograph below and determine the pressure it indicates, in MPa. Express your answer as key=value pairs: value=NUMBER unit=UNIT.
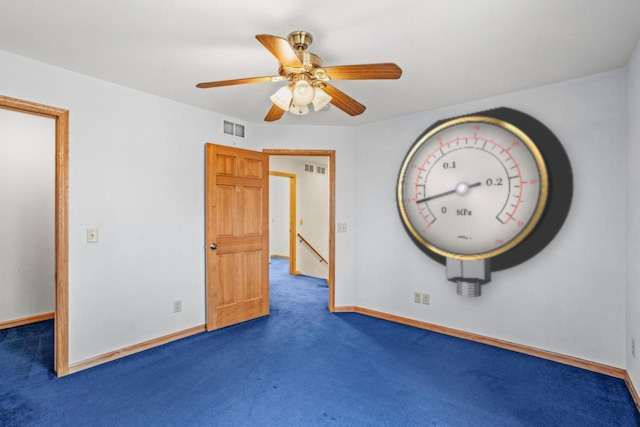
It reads value=0.03 unit=MPa
